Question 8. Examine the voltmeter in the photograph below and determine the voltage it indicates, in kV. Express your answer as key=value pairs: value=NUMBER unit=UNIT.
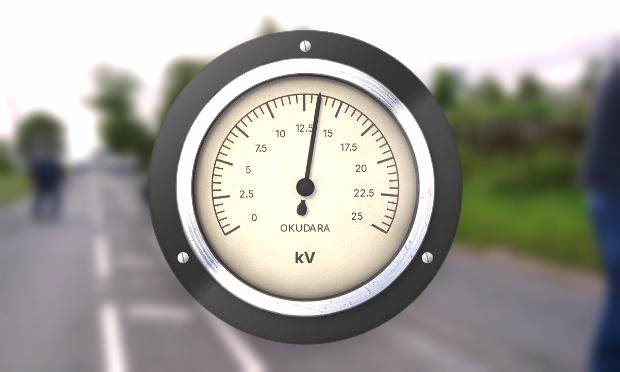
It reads value=13.5 unit=kV
